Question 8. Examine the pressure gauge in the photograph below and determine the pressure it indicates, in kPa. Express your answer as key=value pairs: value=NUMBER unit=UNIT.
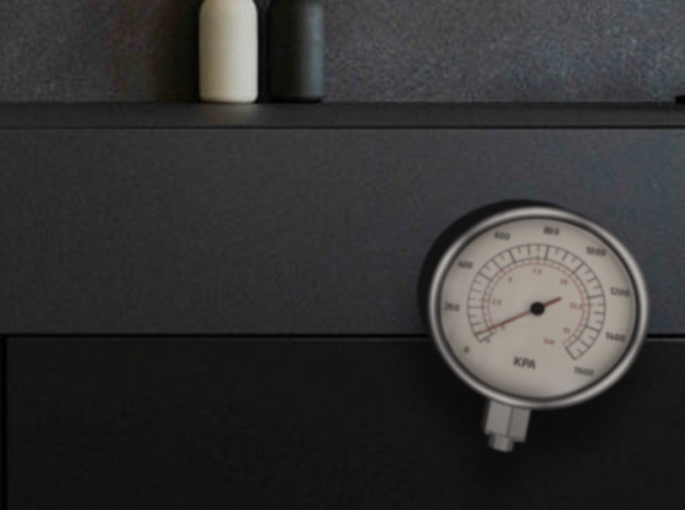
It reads value=50 unit=kPa
